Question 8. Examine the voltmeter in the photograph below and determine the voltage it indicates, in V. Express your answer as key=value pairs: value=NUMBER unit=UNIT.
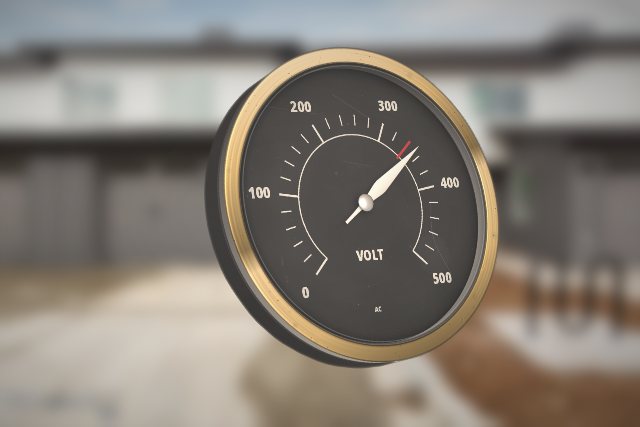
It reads value=350 unit=V
